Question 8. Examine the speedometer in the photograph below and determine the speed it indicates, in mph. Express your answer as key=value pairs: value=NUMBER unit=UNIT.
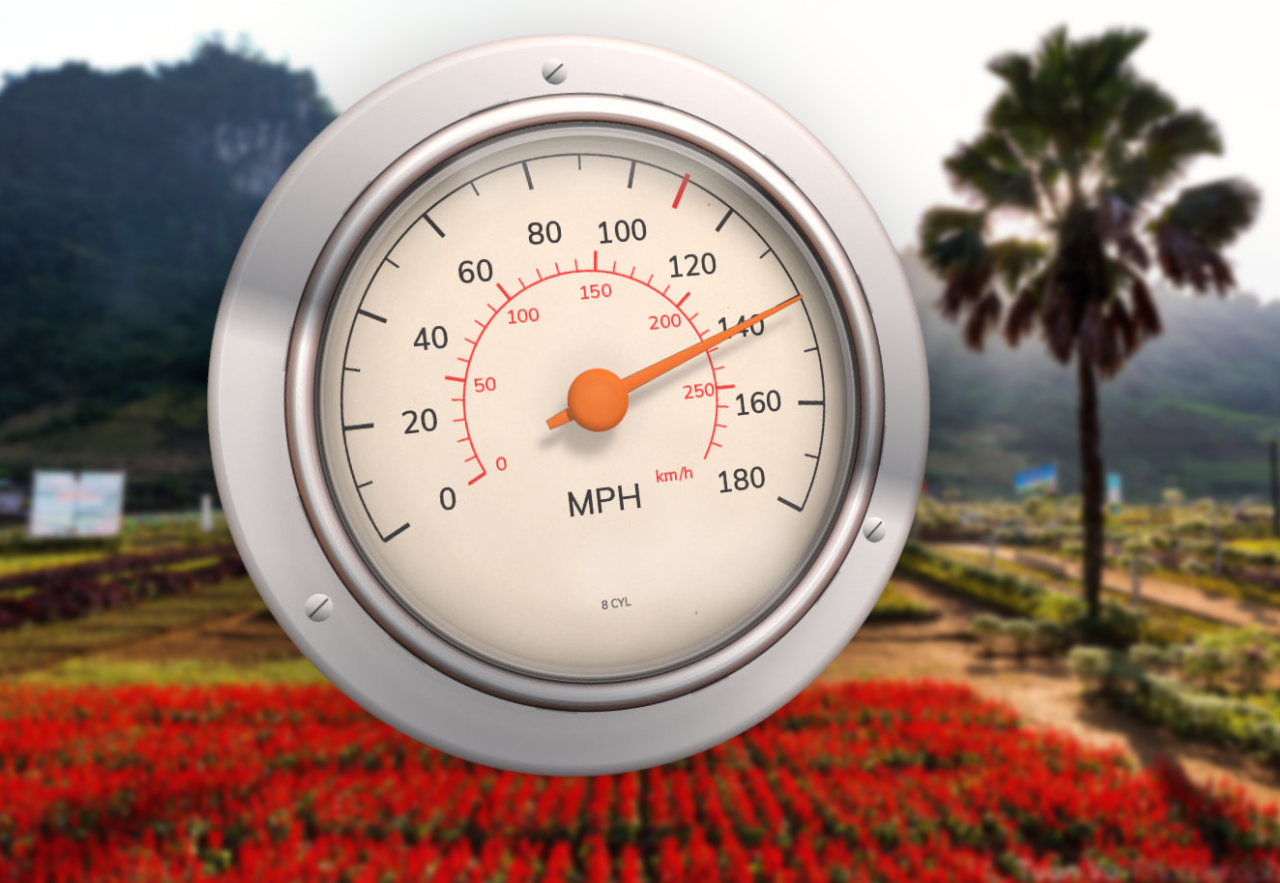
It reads value=140 unit=mph
